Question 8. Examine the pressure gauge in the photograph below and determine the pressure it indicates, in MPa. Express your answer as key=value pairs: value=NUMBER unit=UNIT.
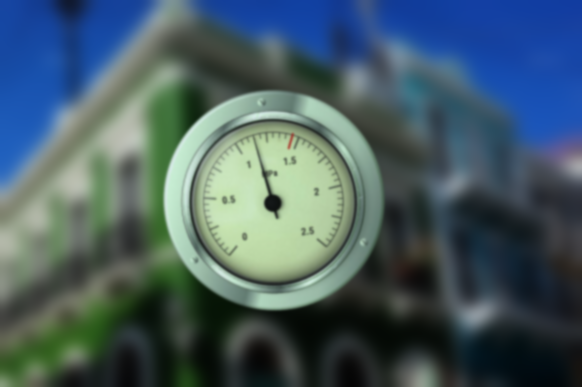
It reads value=1.15 unit=MPa
